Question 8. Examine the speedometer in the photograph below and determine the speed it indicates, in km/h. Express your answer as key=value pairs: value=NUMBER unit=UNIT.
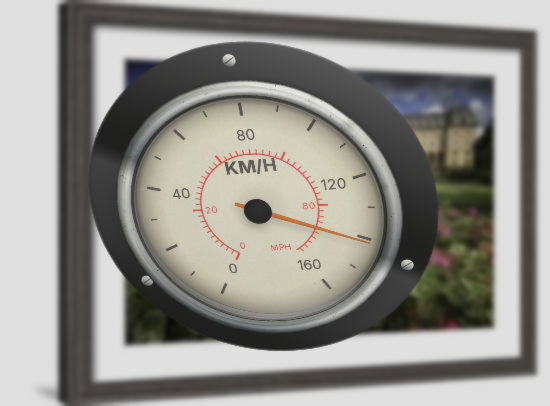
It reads value=140 unit=km/h
